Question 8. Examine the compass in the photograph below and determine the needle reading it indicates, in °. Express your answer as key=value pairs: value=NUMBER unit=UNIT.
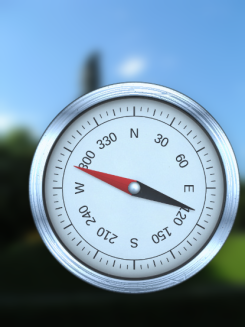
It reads value=290 unit=°
